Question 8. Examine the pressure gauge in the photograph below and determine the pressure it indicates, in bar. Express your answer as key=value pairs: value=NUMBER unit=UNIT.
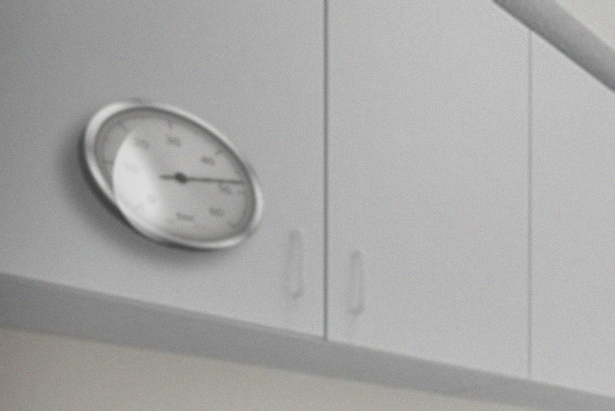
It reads value=47.5 unit=bar
